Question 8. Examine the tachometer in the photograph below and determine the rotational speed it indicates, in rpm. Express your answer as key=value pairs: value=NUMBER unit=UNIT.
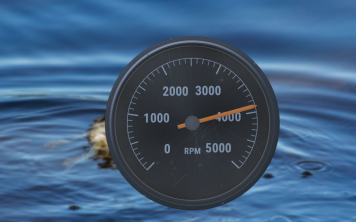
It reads value=3900 unit=rpm
